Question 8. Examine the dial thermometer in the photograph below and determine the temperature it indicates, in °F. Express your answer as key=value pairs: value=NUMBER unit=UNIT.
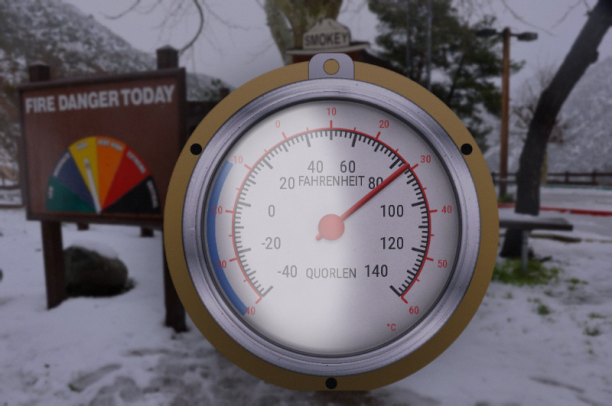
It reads value=84 unit=°F
